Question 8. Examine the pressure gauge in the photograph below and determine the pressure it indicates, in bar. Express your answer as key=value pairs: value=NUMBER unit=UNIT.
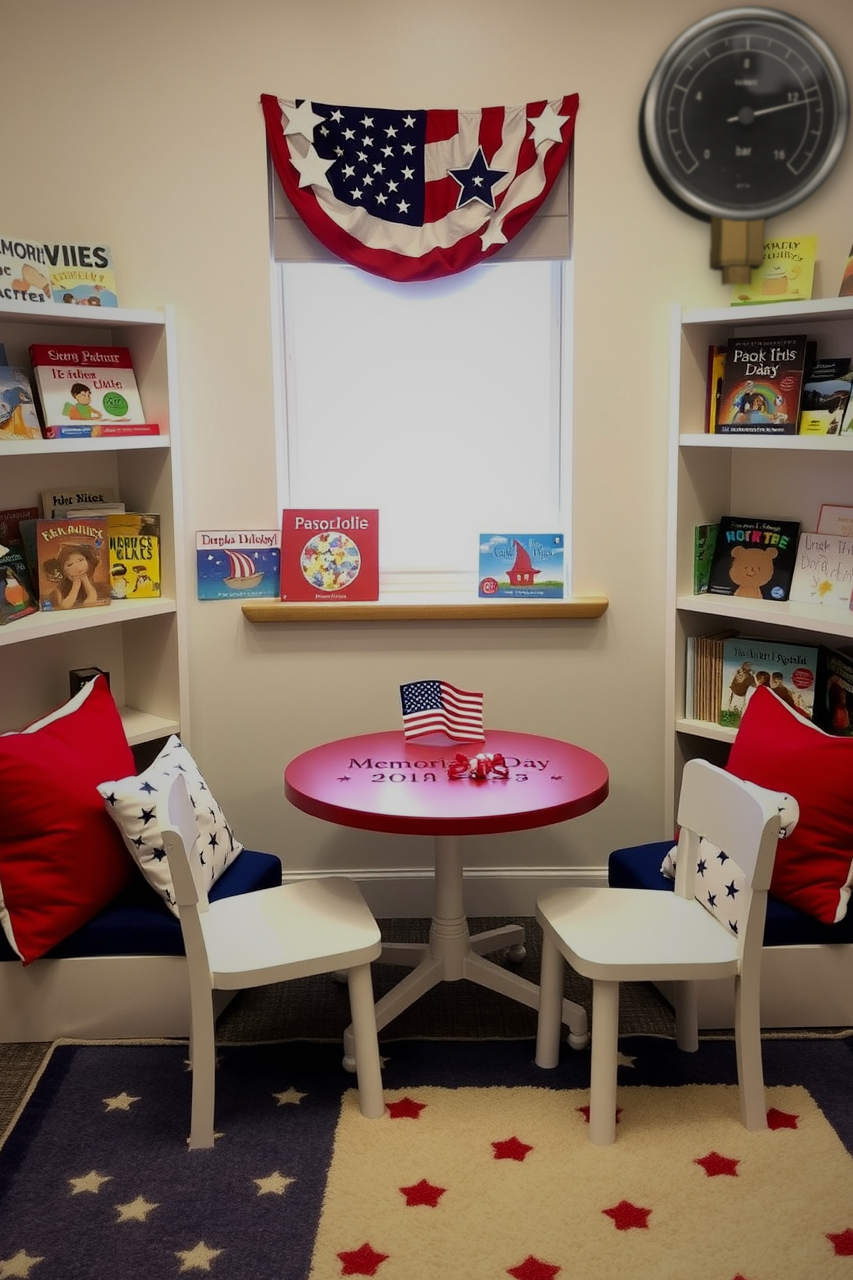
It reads value=12.5 unit=bar
